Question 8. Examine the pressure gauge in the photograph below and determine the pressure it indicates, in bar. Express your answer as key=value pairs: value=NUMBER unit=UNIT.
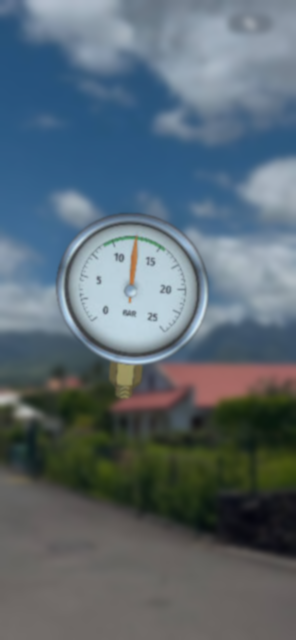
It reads value=12.5 unit=bar
